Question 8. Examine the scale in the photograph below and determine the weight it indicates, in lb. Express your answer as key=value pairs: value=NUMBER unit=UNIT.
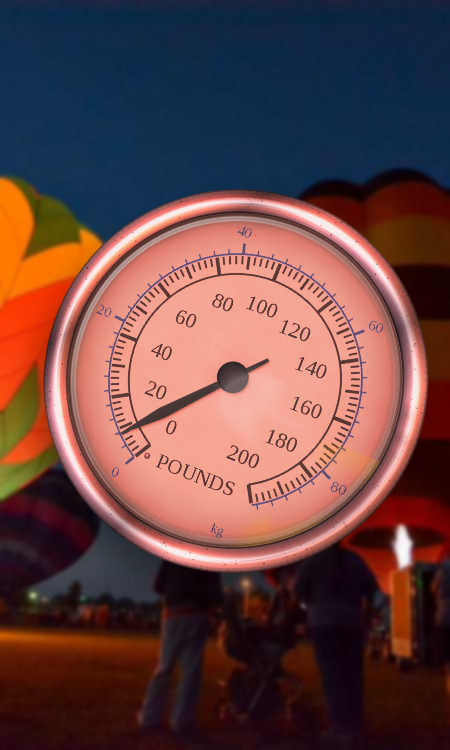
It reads value=8 unit=lb
